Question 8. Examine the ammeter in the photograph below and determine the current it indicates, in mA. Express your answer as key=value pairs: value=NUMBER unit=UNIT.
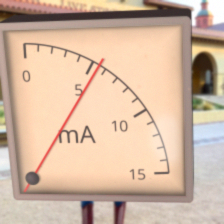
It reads value=5.5 unit=mA
